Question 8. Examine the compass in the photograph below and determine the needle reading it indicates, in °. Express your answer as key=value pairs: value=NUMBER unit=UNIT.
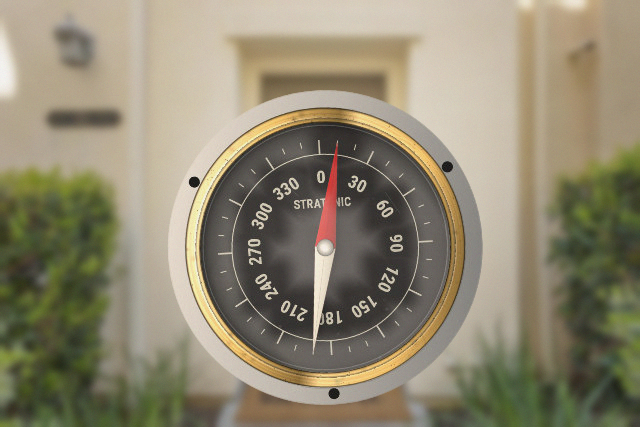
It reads value=10 unit=°
